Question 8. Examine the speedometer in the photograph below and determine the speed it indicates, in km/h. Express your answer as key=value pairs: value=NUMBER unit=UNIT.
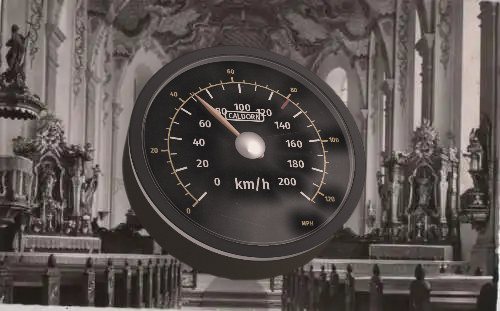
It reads value=70 unit=km/h
